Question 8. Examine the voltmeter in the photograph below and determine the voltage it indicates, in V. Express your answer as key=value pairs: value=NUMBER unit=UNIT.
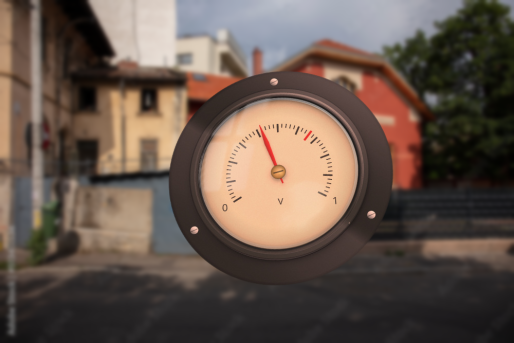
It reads value=0.42 unit=V
